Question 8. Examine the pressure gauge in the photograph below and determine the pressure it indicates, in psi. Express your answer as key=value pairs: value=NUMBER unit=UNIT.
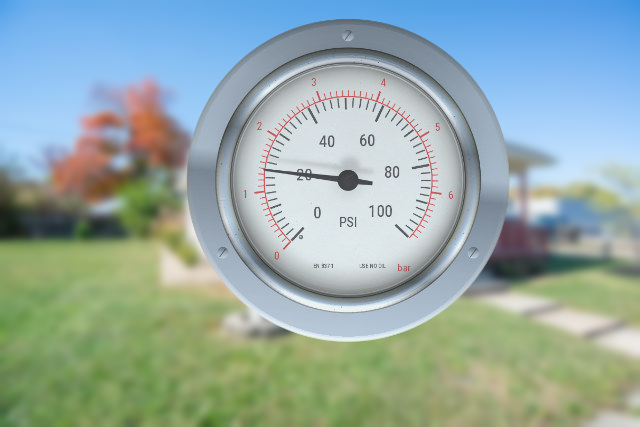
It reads value=20 unit=psi
